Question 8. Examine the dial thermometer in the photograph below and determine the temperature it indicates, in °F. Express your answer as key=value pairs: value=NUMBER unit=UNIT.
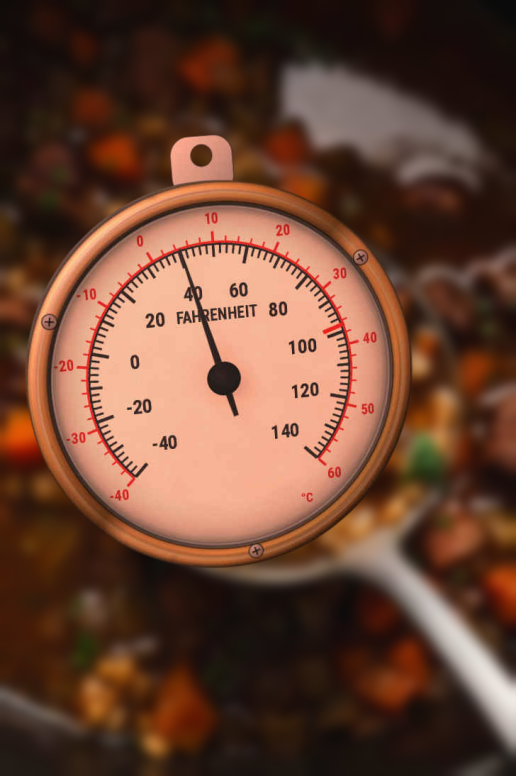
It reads value=40 unit=°F
